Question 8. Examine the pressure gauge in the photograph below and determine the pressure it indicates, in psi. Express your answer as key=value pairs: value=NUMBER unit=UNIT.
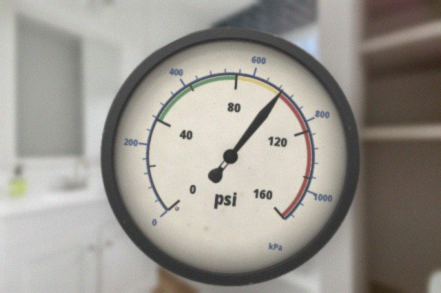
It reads value=100 unit=psi
